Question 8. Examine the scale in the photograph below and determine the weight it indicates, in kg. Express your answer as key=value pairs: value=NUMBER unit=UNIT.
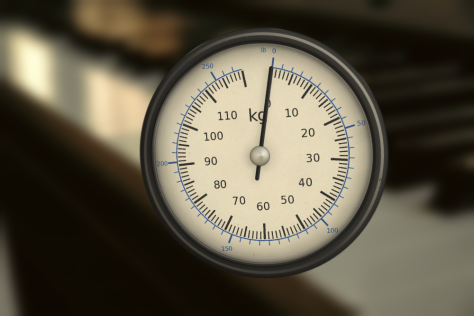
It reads value=0 unit=kg
